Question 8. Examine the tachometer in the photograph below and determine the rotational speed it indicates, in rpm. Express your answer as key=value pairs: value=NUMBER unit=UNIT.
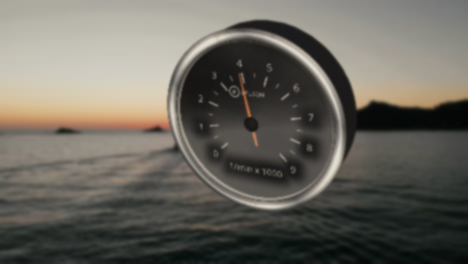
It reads value=4000 unit=rpm
